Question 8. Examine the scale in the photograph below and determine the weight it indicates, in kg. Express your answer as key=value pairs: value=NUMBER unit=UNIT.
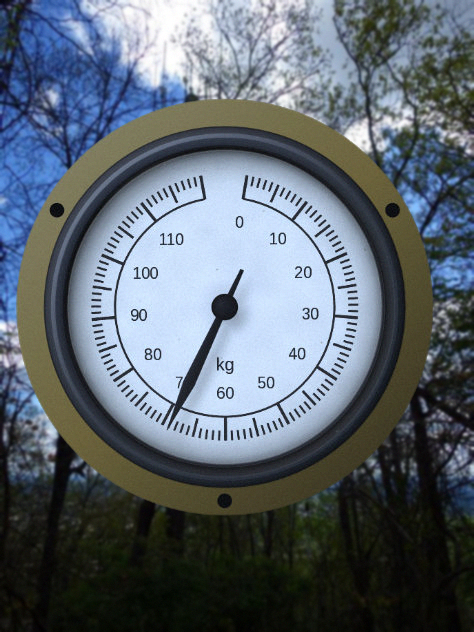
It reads value=69 unit=kg
